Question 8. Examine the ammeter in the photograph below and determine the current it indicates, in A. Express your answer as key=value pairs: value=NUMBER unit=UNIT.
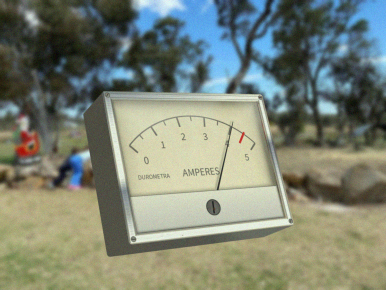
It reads value=4 unit=A
